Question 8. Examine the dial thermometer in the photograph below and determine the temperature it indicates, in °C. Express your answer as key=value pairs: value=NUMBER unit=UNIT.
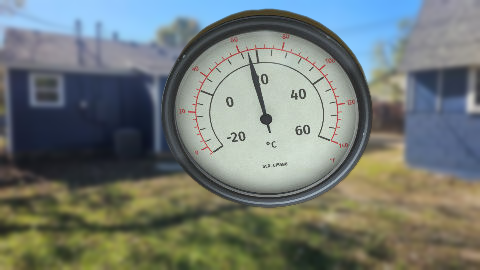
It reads value=18 unit=°C
